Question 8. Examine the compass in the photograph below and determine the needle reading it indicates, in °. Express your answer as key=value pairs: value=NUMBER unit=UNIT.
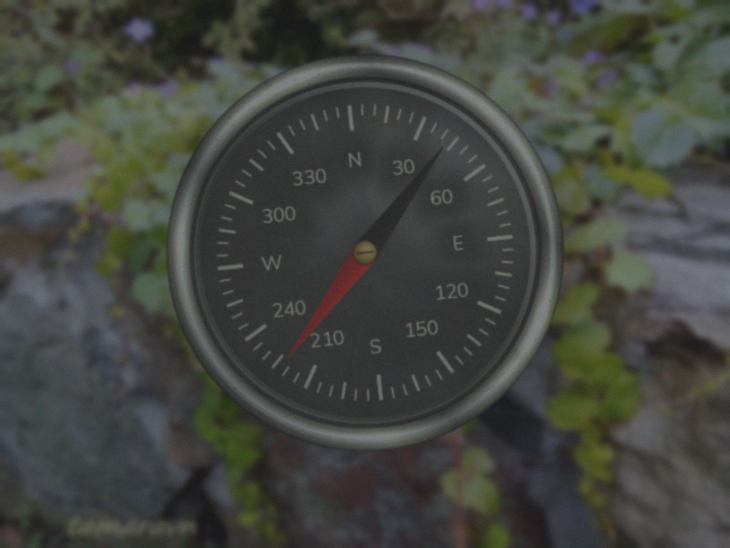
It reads value=222.5 unit=°
